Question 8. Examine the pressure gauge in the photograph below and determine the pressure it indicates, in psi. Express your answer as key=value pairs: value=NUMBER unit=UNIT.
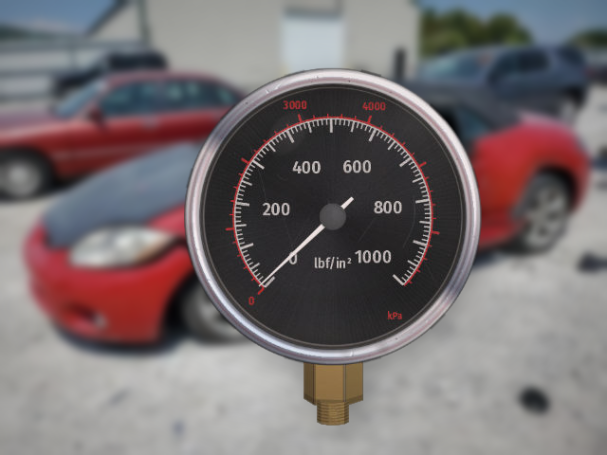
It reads value=10 unit=psi
